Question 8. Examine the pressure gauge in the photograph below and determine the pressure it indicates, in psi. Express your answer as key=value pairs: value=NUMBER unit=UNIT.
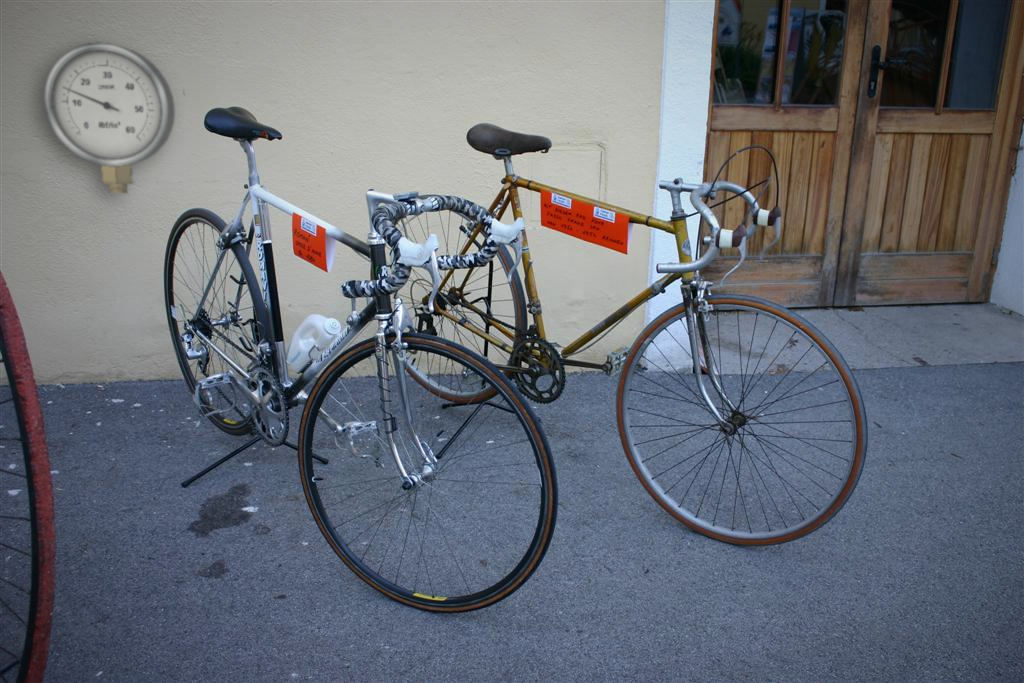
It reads value=14 unit=psi
